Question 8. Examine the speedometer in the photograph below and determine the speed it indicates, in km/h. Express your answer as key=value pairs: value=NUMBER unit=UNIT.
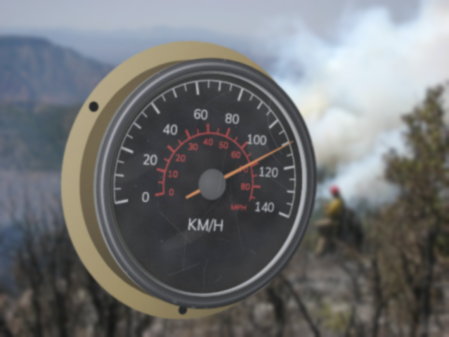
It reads value=110 unit=km/h
